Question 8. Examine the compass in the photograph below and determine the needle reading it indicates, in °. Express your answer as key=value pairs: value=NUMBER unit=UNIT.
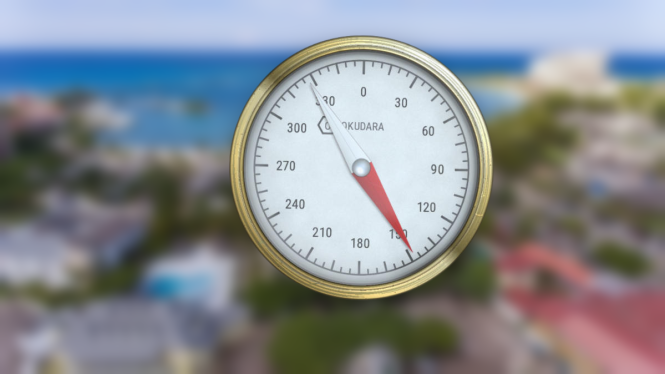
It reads value=147.5 unit=°
